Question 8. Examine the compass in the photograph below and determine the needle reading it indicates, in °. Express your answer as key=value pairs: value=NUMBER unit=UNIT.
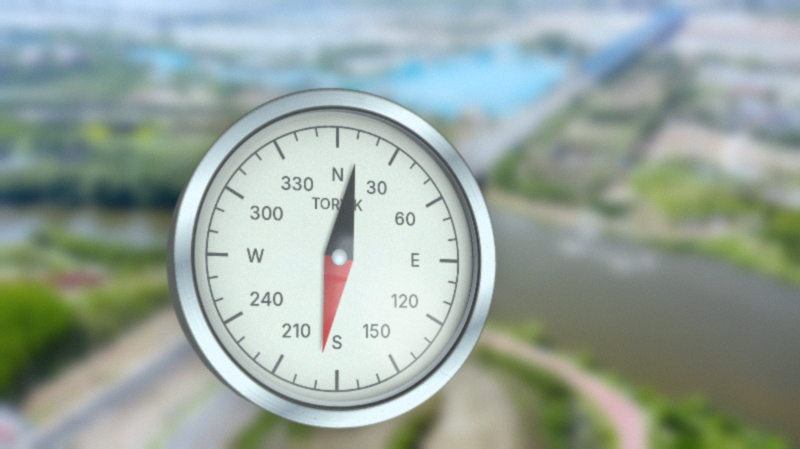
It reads value=190 unit=°
